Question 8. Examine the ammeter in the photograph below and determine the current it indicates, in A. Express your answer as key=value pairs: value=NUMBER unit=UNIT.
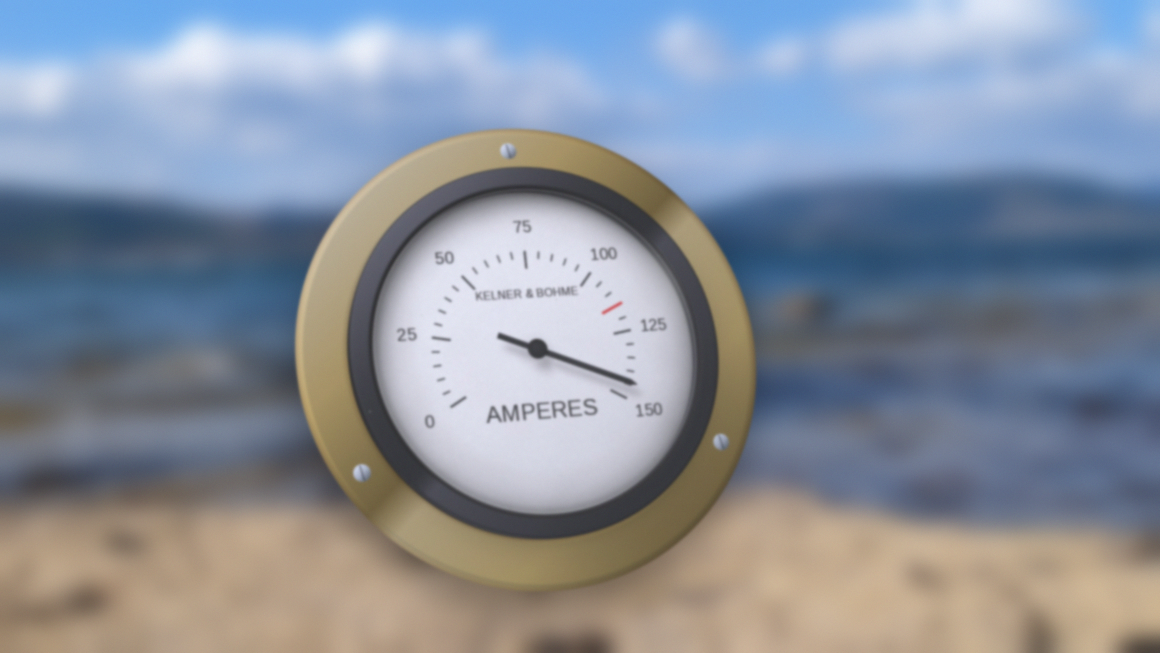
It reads value=145 unit=A
